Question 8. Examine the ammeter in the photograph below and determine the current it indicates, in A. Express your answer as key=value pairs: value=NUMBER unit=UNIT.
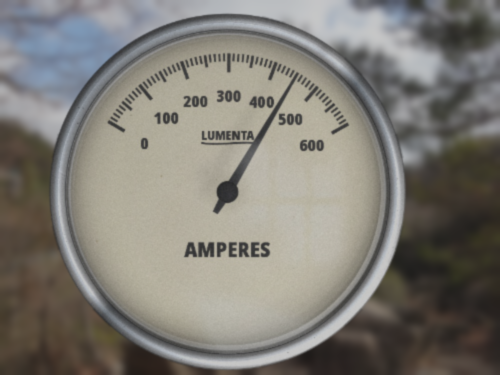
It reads value=450 unit=A
